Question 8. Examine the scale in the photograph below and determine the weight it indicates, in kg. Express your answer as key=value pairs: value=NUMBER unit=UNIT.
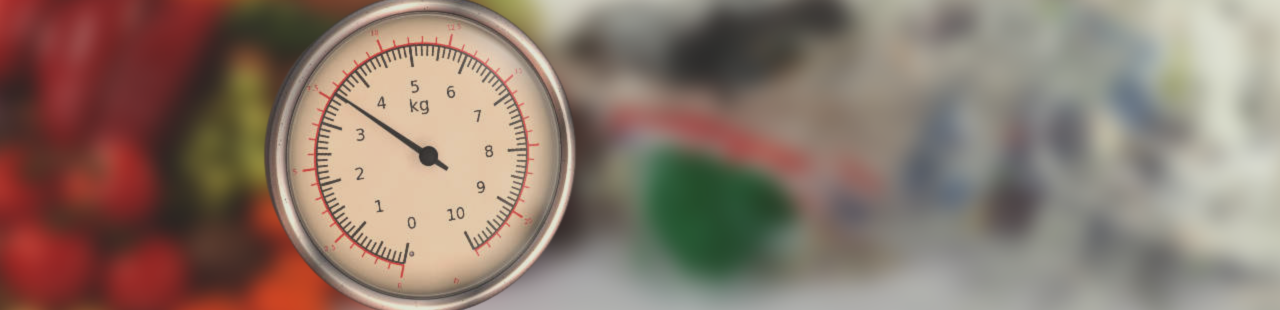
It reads value=3.5 unit=kg
